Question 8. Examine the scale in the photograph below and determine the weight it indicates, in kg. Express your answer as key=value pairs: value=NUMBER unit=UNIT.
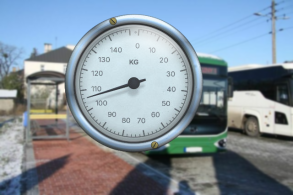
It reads value=106 unit=kg
